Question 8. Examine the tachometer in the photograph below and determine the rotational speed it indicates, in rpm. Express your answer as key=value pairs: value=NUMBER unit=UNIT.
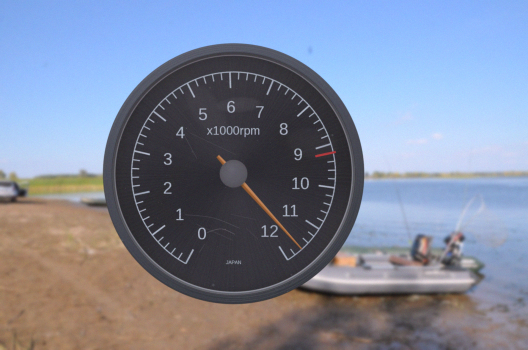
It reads value=11600 unit=rpm
